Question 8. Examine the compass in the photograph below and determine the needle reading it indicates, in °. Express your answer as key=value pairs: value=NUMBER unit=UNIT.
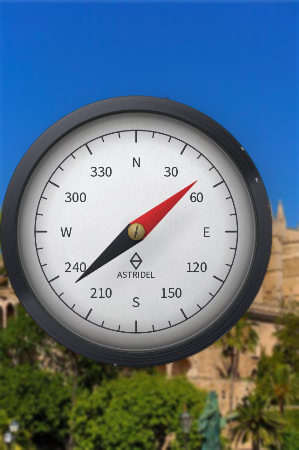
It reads value=50 unit=°
